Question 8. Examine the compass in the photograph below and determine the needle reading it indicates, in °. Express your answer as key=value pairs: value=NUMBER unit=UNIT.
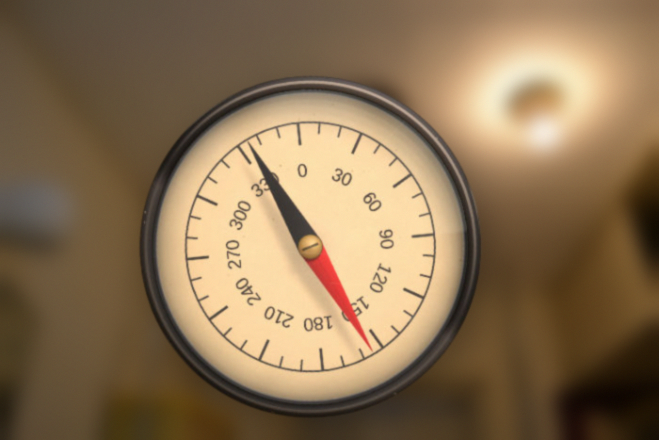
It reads value=155 unit=°
